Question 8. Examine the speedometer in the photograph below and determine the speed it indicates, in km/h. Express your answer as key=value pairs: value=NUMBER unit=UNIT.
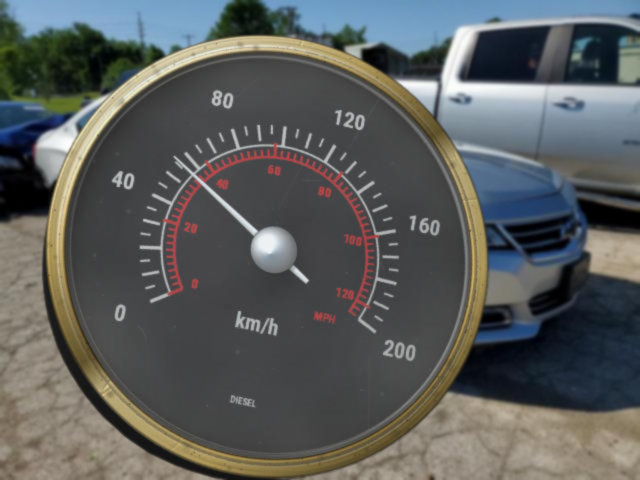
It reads value=55 unit=km/h
